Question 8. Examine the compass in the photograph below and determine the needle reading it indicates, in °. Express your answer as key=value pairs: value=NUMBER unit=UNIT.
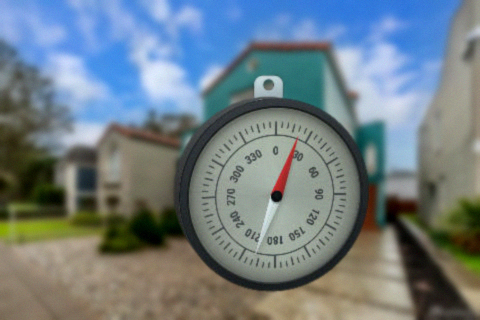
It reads value=20 unit=°
